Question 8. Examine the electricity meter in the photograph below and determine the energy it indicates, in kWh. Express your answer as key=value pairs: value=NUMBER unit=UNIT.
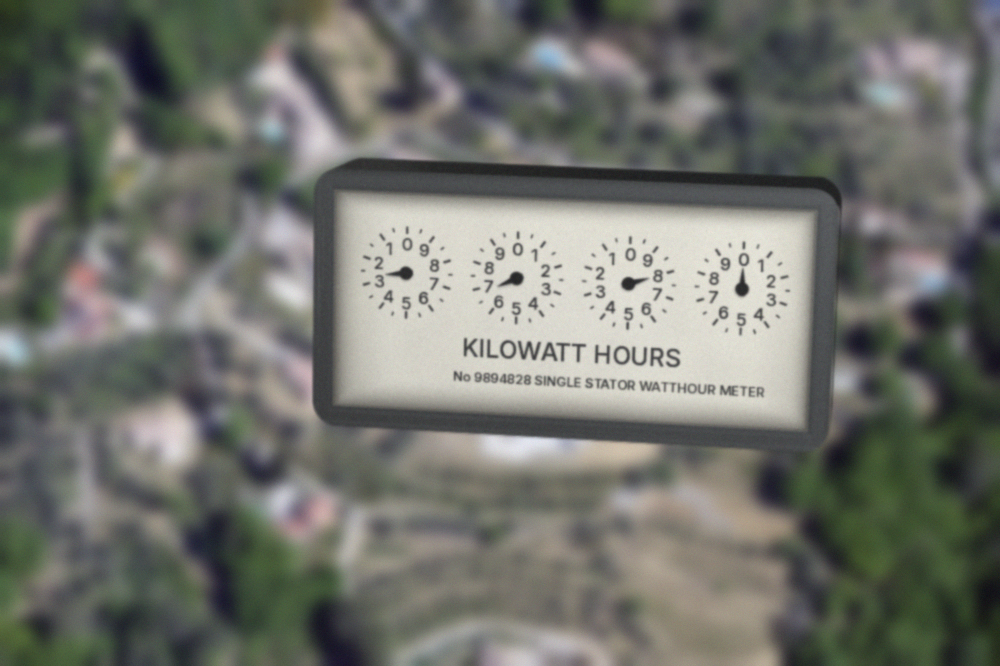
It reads value=2680 unit=kWh
